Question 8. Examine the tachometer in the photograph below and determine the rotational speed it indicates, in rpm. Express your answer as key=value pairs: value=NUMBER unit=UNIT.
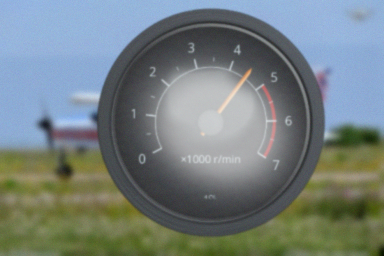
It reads value=4500 unit=rpm
